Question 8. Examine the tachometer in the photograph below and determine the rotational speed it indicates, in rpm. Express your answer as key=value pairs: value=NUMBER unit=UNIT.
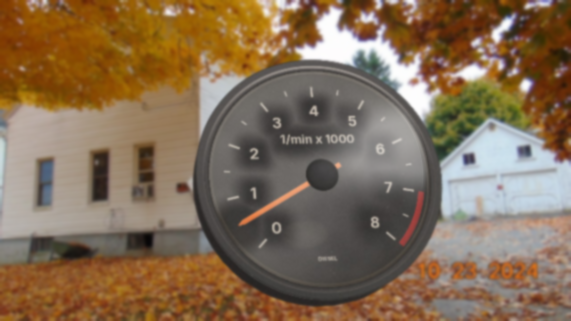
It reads value=500 unit=rpm
